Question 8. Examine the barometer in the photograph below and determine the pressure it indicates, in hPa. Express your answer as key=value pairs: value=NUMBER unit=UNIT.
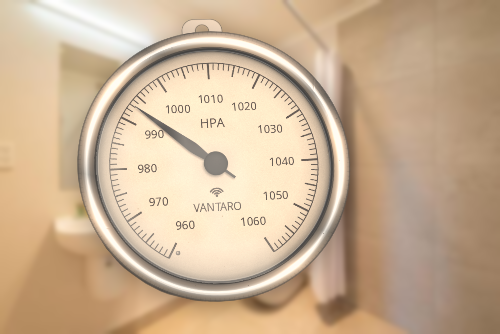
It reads value=993 unit=hPa
